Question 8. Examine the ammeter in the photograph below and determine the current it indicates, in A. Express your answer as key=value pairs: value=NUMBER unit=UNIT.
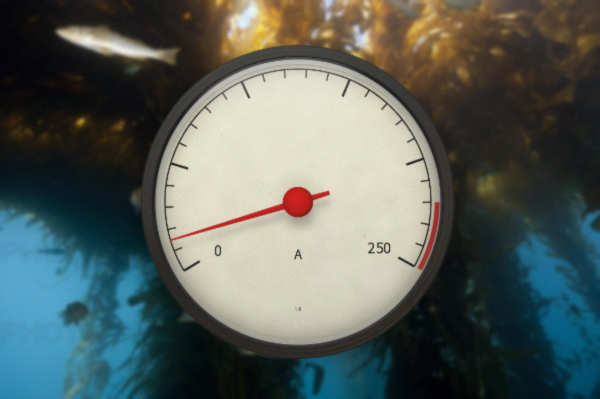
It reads value=15 unit=A
